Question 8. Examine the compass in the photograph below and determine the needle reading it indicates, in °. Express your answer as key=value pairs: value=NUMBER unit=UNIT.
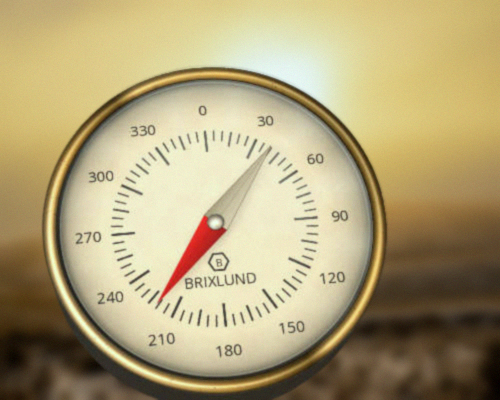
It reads value=220 unit=°
